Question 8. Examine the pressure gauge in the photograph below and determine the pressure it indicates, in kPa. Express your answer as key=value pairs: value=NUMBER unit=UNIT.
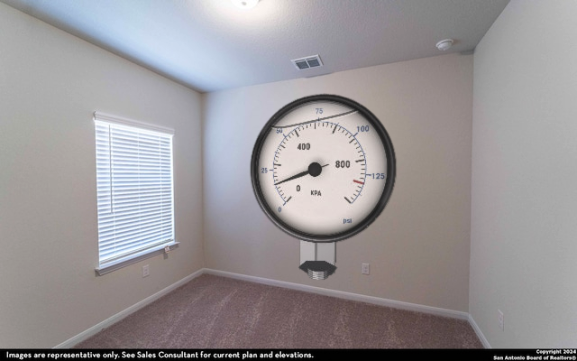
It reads value=100 unit=kPa
